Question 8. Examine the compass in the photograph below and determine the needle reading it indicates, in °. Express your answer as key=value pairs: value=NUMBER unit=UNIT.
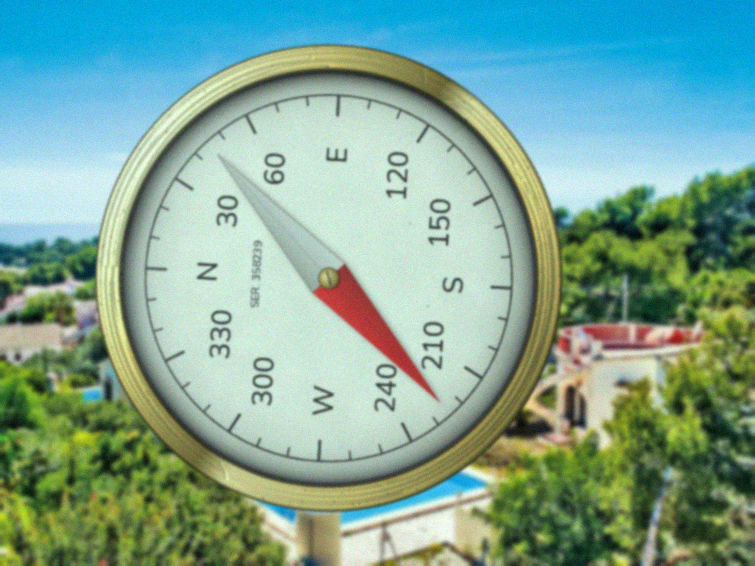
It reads value=225 unit=°
